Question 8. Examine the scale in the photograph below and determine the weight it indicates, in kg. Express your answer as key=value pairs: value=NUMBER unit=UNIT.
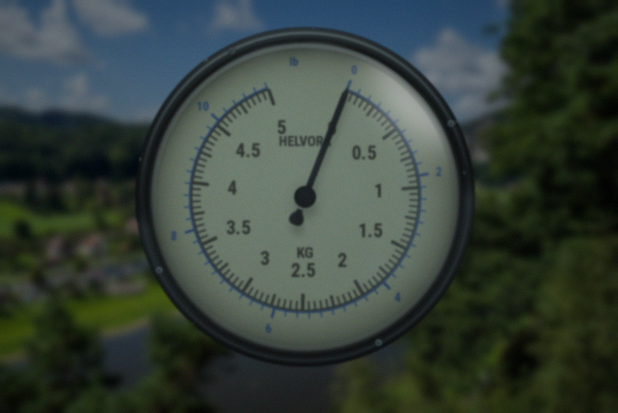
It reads value=0 unit=kg
